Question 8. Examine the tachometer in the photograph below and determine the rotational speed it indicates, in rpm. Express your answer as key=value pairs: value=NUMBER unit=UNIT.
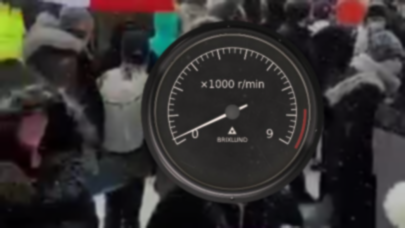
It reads value=200 unit=rpm
